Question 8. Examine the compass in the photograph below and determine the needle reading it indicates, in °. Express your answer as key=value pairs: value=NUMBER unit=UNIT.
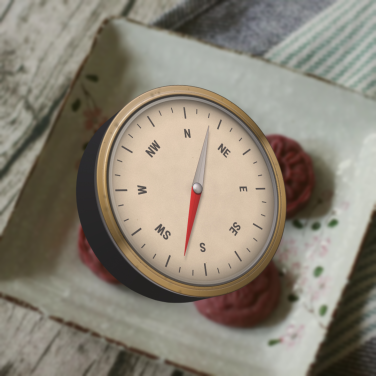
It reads value=200 unit=°
